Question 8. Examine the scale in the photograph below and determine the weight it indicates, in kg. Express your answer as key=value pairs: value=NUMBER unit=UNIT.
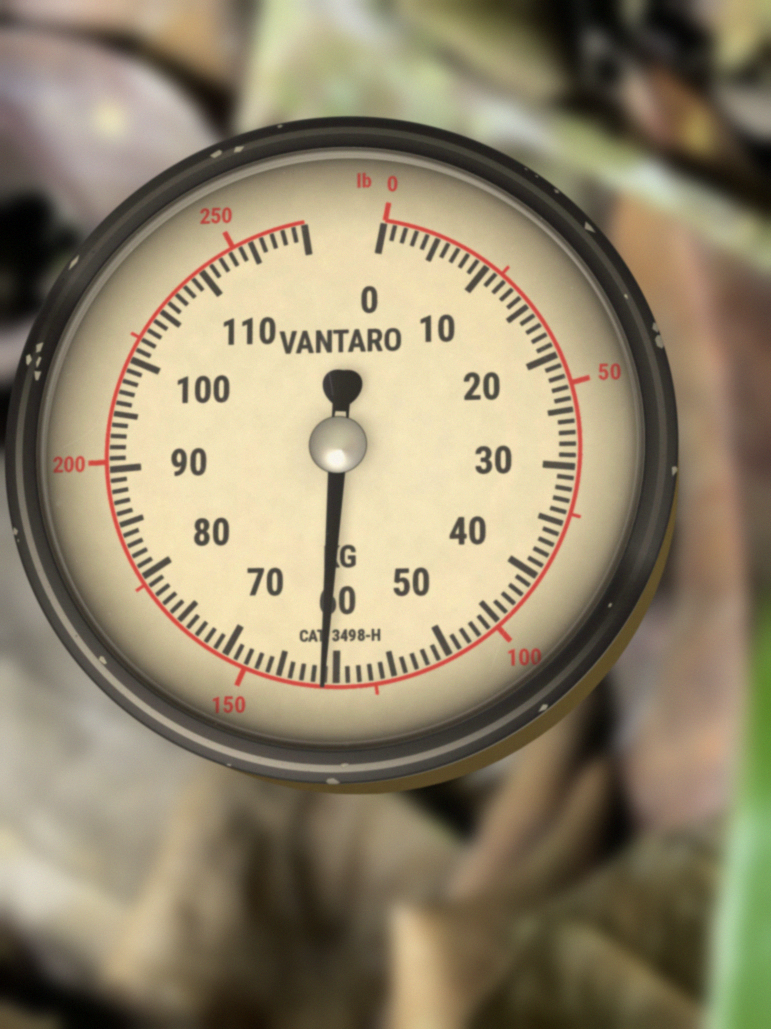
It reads value=61 unit=kg
